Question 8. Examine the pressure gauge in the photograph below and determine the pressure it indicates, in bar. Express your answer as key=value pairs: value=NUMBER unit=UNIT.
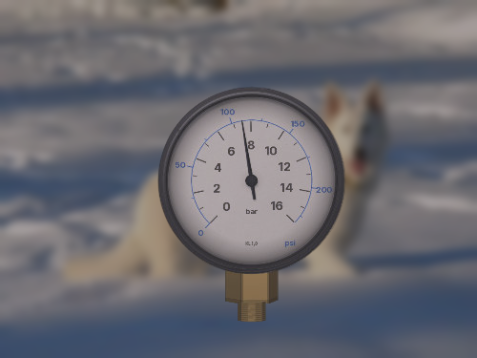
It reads value=7.5 unit=bar
